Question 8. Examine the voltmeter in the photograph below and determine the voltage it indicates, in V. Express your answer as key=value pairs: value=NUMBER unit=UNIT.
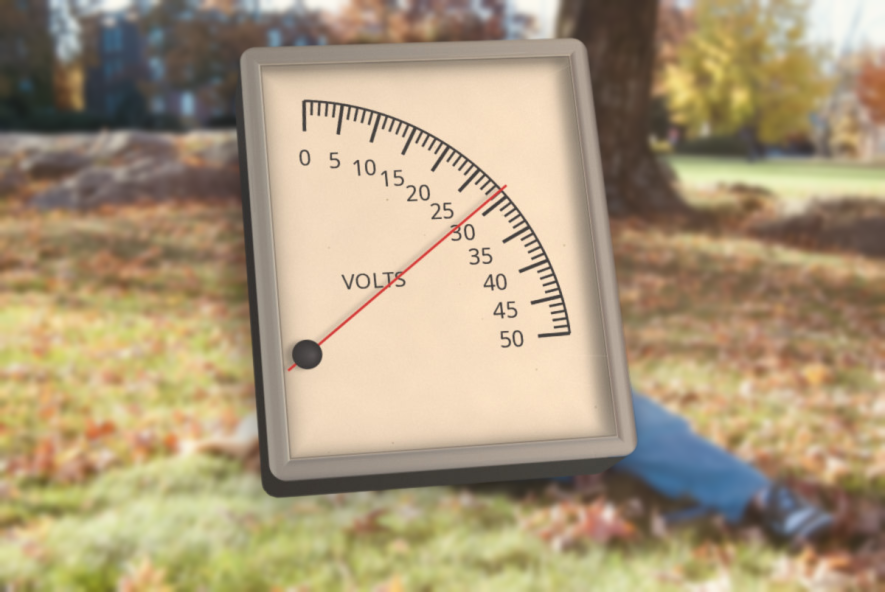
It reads value=29 unit=V
